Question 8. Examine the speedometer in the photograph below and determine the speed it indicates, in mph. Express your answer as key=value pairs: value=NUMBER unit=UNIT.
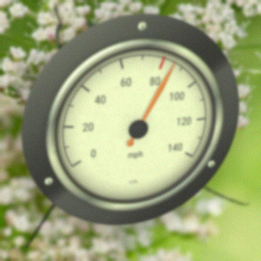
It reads value=85 unit=mph
